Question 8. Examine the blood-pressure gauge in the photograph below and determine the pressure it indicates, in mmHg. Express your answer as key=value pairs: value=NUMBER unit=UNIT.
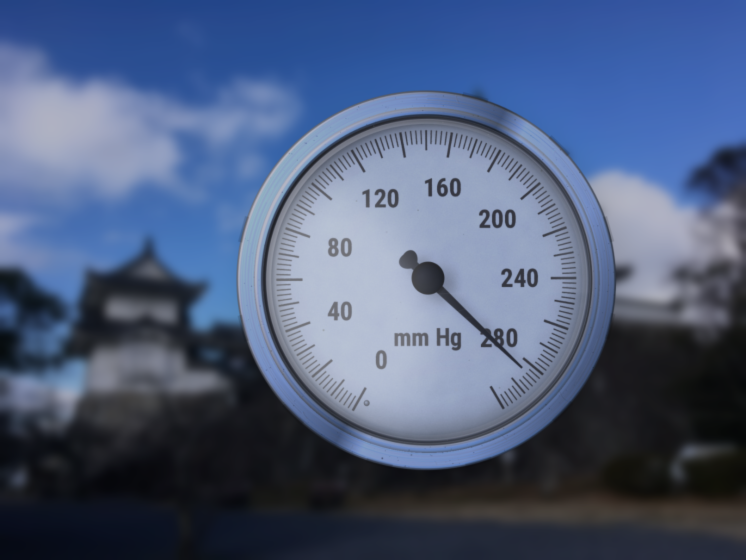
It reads value=284 unit=mmHg
